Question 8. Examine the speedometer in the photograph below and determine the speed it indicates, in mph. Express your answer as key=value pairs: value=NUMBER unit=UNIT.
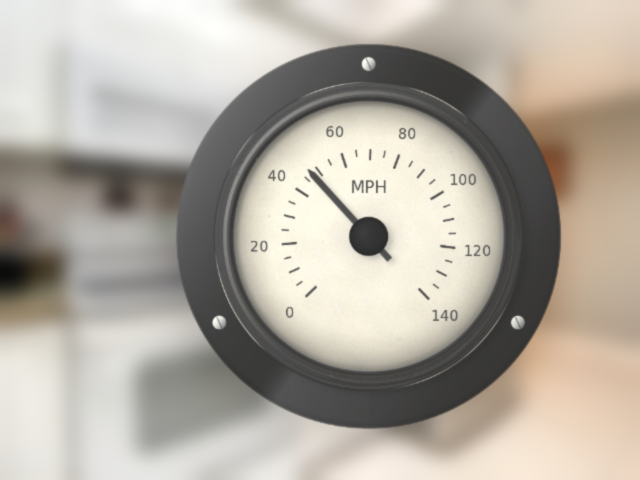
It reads value=47.5 unit=mph
